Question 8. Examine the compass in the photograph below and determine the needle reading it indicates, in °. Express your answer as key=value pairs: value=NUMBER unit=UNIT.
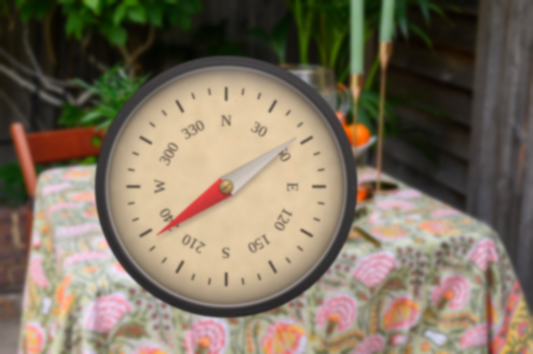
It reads value=235 unit=°
